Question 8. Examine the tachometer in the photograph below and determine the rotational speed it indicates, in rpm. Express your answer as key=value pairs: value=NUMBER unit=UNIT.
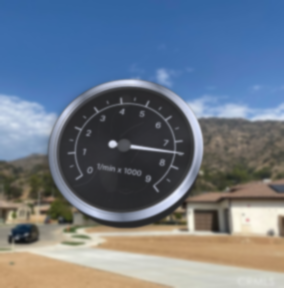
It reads value=7500 unit=rpm
